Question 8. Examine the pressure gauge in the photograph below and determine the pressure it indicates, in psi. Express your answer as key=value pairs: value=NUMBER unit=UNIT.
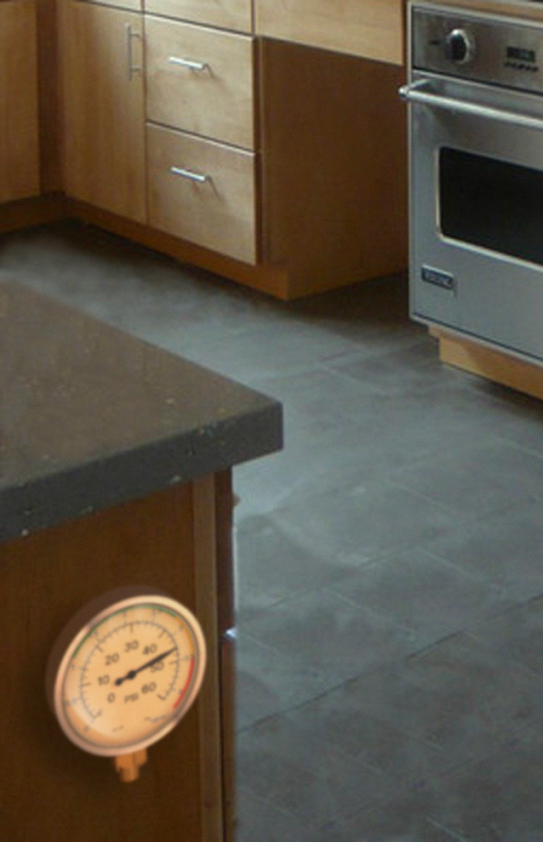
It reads value=46 unit=psi
